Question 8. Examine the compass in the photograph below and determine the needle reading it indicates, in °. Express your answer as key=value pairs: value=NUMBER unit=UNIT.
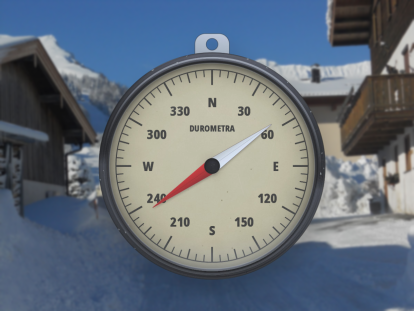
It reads value=235 unit=°
